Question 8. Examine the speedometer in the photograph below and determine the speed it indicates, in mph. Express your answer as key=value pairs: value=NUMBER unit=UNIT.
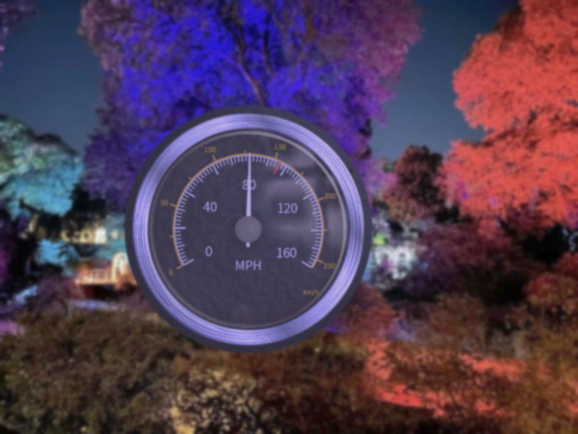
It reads value=80 unit=mph
